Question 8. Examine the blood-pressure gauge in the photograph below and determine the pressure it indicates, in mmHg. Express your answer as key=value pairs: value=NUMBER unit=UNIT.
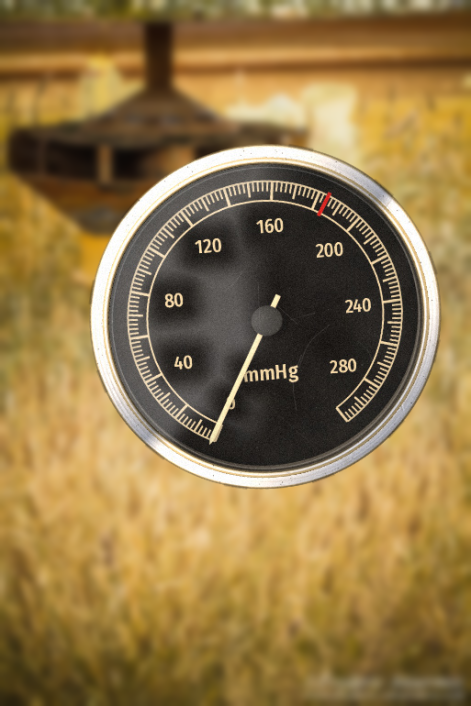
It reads value=2 unit=mmHg
